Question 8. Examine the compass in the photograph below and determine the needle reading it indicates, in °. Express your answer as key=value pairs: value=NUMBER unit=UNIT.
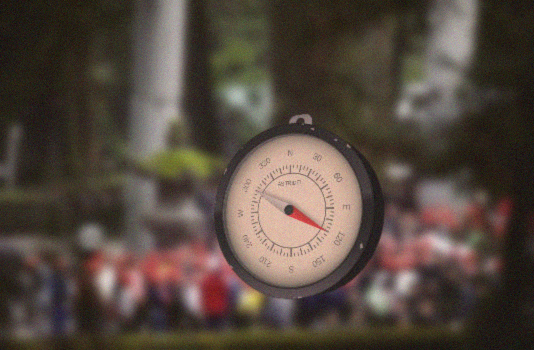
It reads value=120 unit=°
